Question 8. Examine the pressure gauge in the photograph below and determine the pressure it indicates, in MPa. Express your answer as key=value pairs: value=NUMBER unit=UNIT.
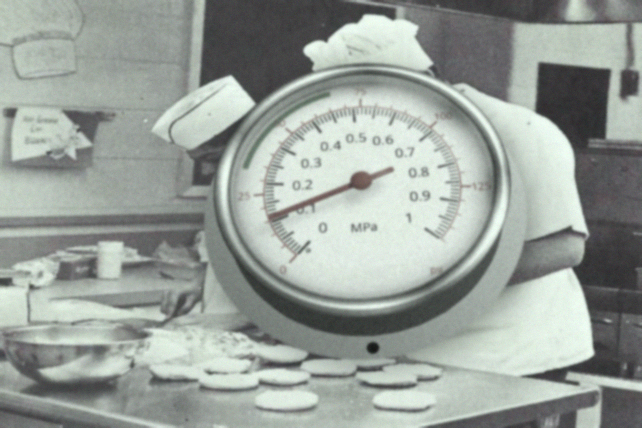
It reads value=0.1 unit=MPa
